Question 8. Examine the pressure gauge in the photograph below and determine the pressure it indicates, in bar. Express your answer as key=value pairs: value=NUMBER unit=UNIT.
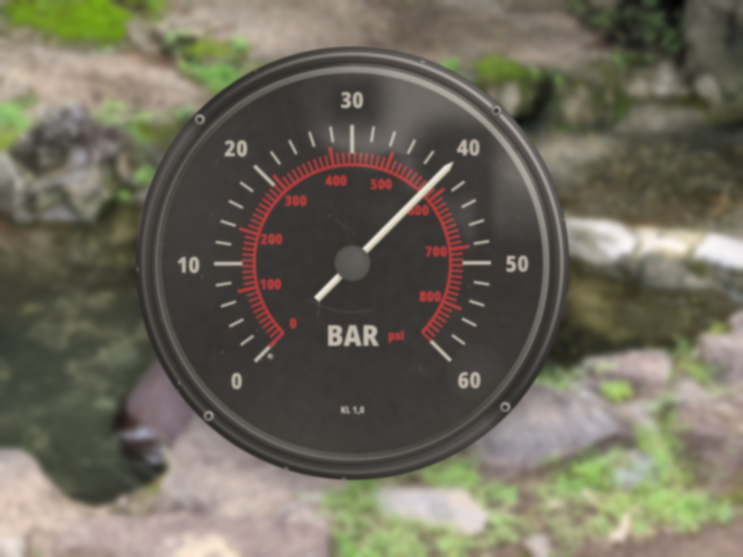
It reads value=40 unit=bar
